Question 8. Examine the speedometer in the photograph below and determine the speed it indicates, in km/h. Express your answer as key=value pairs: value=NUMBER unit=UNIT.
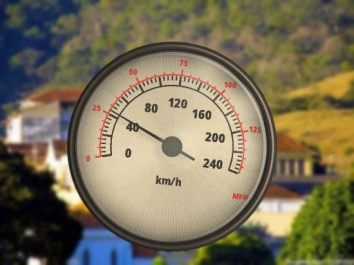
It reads value=44 unit=km/h
